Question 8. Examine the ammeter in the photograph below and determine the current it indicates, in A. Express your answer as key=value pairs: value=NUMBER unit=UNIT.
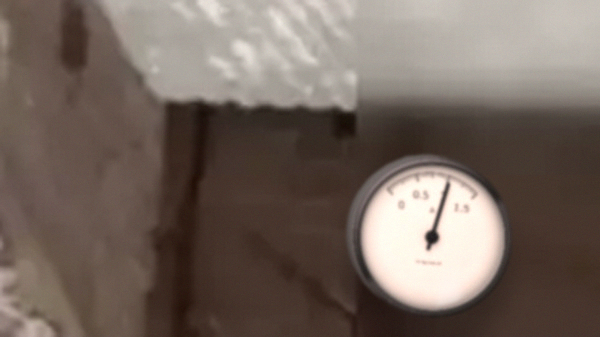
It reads value=1 unit=A
